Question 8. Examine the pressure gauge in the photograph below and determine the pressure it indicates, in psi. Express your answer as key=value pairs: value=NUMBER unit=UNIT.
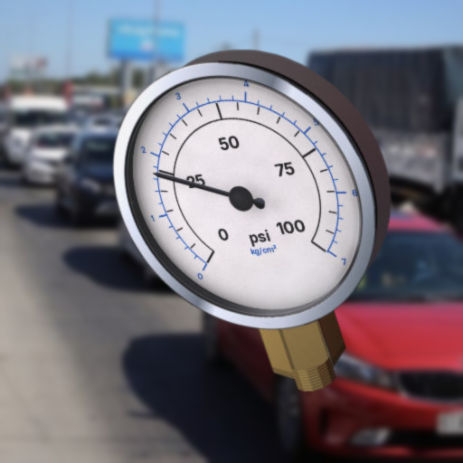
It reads value=25 unit=psi
